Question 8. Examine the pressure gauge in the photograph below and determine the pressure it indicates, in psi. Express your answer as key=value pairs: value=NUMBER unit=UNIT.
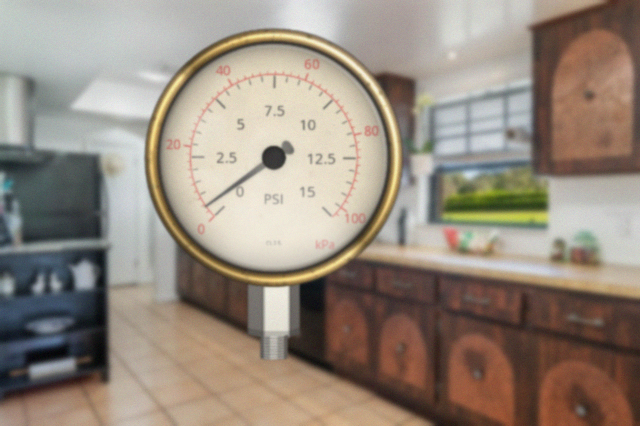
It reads value=0.5 unit=psi
